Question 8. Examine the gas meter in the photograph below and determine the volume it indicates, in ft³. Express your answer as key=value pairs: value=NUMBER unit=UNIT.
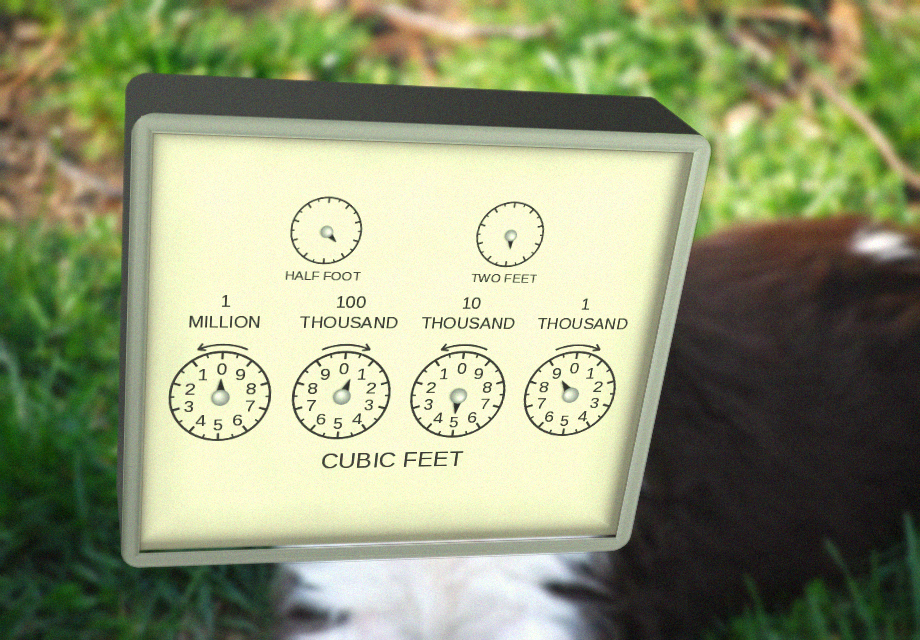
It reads value=4900 unit=ft³
